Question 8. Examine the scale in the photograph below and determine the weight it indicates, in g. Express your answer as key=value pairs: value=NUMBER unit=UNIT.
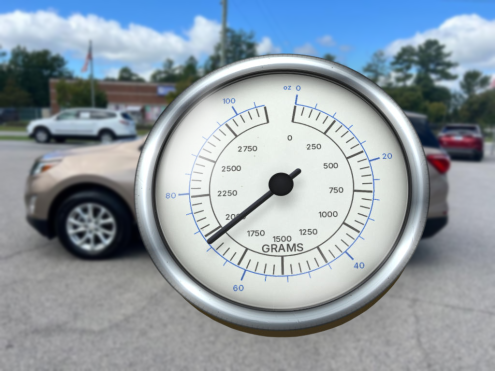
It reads value=1950 unit=g
